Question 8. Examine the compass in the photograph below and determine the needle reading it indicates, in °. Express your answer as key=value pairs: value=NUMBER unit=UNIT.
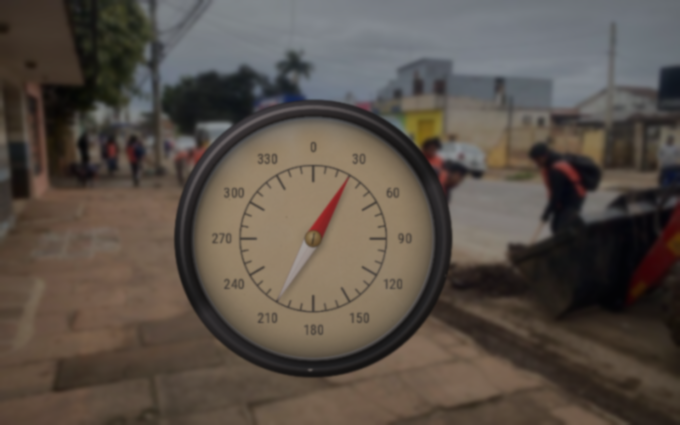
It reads value=30 unit=°
